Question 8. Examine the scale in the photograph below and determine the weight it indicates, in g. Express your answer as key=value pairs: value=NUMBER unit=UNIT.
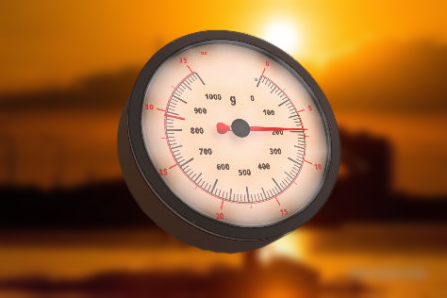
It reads value=200 unit=g
